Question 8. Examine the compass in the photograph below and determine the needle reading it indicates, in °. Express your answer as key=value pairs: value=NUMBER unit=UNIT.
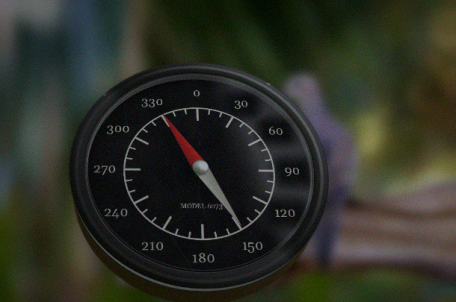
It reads value=330 unit=°
